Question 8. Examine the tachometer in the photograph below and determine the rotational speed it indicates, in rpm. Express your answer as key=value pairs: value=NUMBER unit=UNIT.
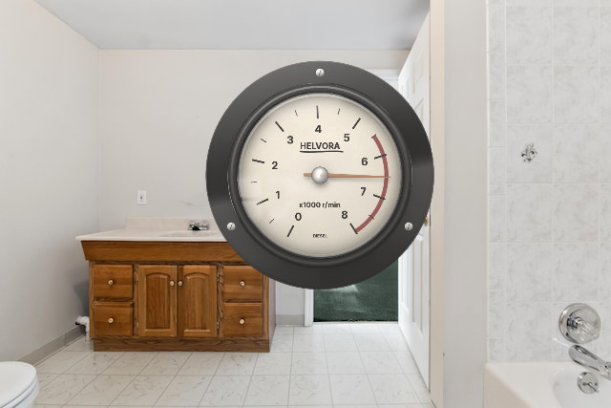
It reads value=6500 unit=rpm
